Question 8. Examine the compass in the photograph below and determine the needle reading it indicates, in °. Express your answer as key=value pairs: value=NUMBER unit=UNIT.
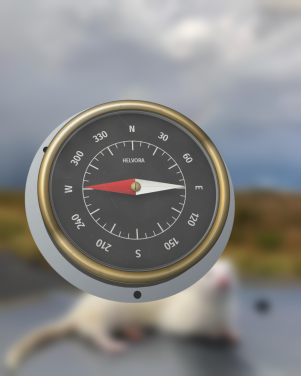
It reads value=270 unit=°
